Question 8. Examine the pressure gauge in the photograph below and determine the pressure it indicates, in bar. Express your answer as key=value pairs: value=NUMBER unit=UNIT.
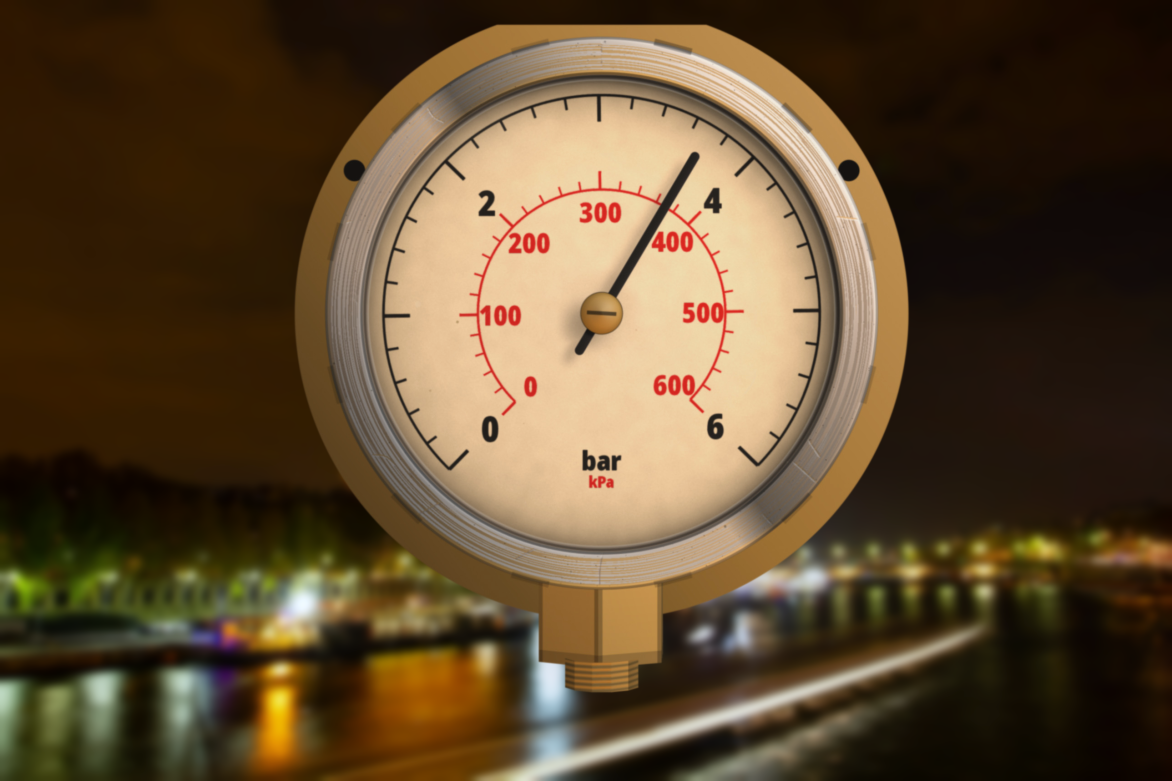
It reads value=3.7 unit=bar
